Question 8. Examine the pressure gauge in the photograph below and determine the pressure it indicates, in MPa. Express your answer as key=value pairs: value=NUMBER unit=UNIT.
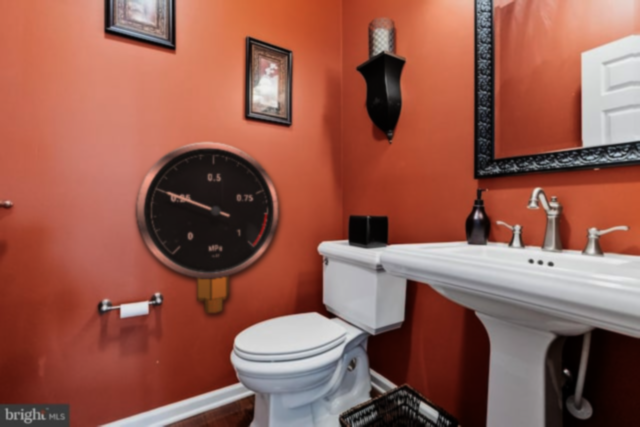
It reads value=0.25 unit=MPa
